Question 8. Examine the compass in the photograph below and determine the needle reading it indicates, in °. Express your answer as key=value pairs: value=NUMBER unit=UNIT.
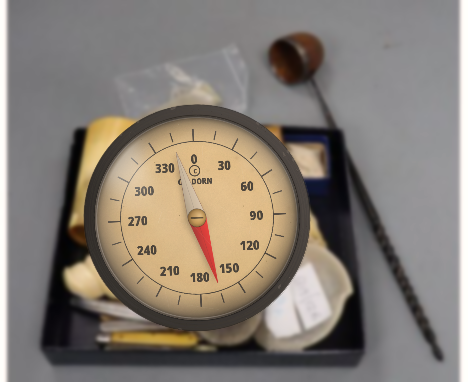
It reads value=165 unit=°
